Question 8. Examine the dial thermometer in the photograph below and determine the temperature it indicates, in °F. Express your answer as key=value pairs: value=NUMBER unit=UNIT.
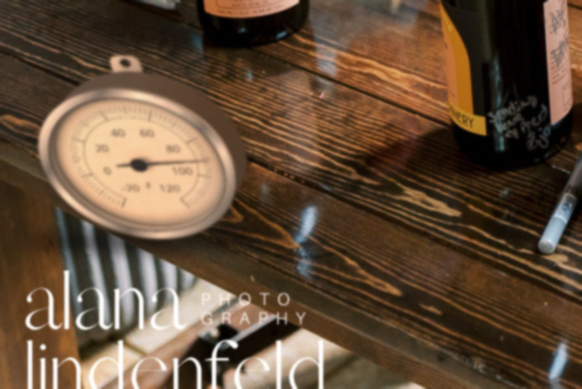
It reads value=90 unit=°F
